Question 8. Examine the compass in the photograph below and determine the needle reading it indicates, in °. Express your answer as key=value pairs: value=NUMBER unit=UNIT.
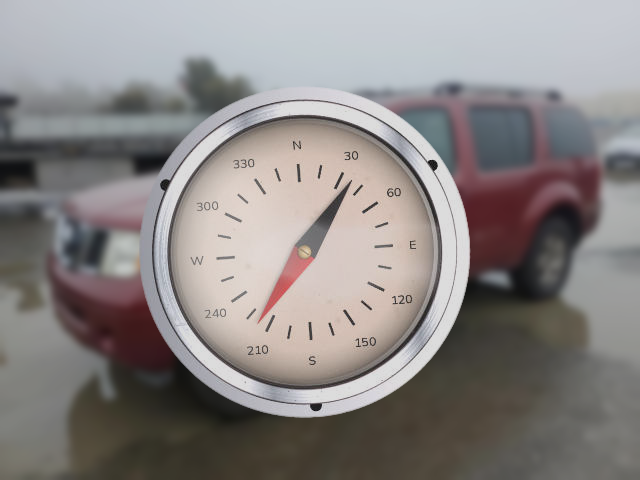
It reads value=217.5 unit=°
